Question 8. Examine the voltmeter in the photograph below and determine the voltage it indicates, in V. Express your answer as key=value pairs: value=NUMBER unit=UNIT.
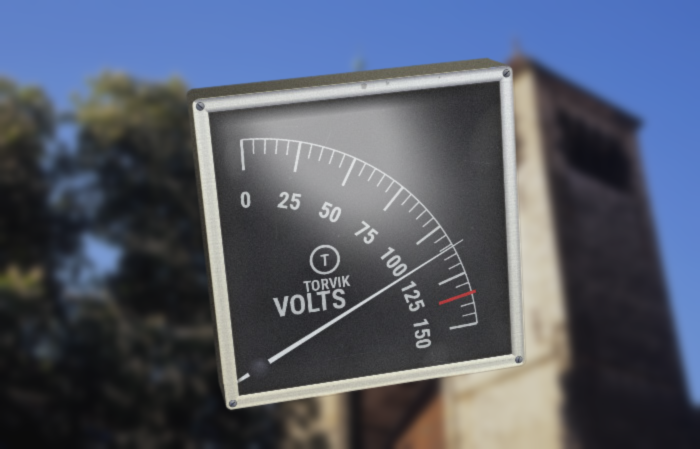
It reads value=110 unit=V
